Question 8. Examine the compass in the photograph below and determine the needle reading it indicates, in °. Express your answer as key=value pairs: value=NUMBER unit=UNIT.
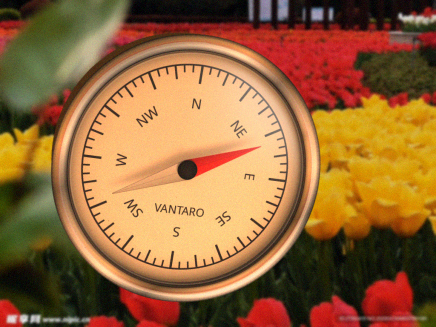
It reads value=65 unit=°
